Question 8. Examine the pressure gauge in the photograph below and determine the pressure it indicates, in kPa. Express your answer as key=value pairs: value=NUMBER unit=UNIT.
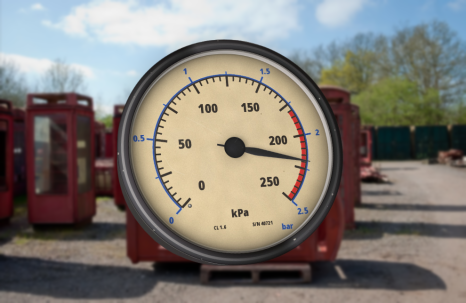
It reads value=220 unit=kPa
